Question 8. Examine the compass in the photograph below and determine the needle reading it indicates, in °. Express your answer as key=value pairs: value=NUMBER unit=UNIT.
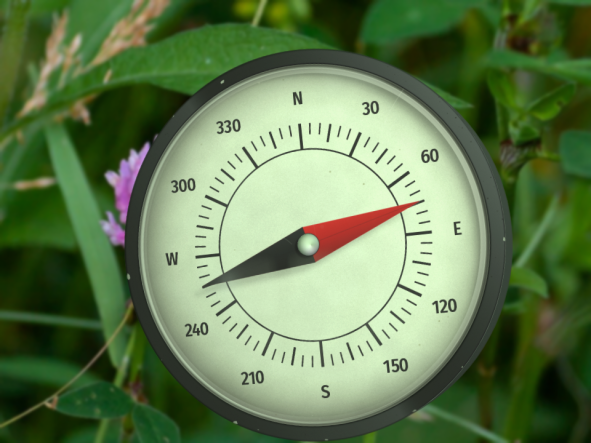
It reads value=75 unit=°
